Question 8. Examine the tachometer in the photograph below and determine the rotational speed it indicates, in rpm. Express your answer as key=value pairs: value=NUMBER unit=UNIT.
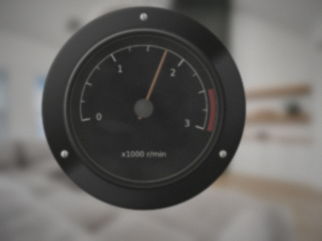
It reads value=1750 unit=rpm
